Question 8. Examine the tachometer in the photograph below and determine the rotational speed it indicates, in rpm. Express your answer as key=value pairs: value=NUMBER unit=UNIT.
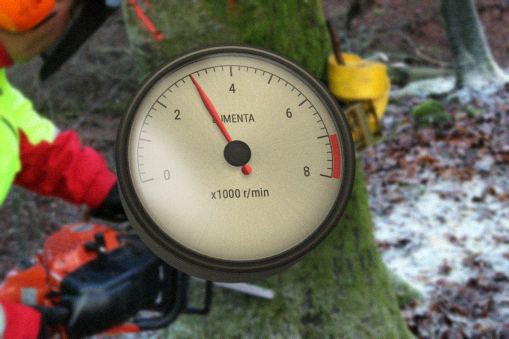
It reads value=3000 unit=rpm
